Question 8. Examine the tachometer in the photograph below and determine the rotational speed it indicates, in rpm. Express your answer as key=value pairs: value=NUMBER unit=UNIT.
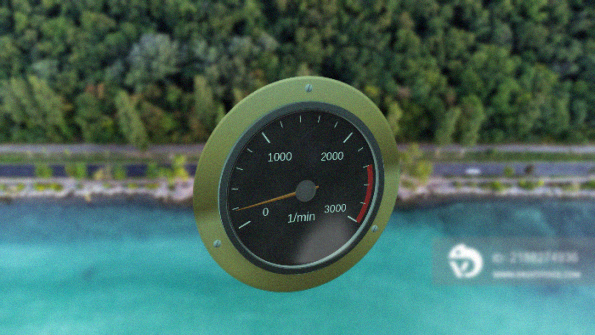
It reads value=200 unit=rpm
